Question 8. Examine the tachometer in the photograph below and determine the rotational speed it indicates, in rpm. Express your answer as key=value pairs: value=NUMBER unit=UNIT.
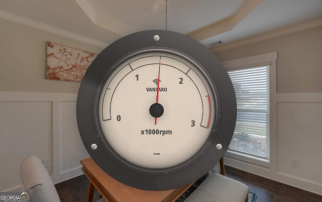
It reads value=1500 unit=rpm
